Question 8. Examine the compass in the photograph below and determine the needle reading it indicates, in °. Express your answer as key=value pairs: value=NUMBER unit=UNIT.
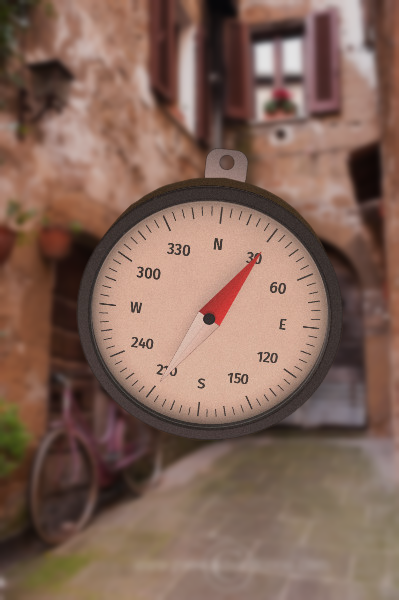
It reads value=30 unit=°
